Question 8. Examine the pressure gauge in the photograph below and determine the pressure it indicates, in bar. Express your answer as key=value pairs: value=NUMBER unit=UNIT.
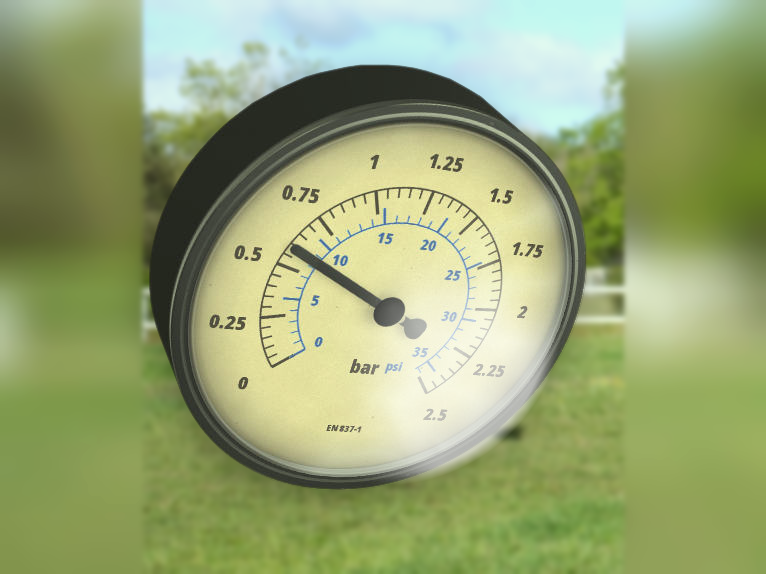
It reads value=0.6 unit=bar
